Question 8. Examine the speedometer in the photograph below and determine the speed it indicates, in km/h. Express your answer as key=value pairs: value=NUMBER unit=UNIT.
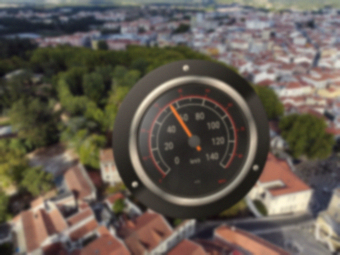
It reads value=55 unit=km/h
